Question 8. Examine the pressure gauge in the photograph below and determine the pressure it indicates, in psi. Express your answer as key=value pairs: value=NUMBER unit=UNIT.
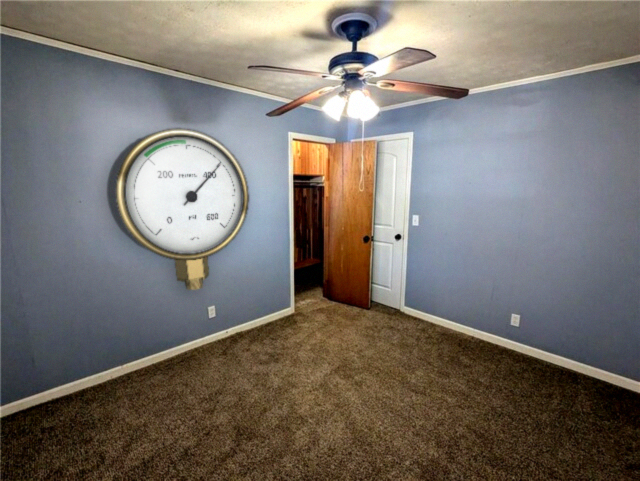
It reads value=400 unit=psi
